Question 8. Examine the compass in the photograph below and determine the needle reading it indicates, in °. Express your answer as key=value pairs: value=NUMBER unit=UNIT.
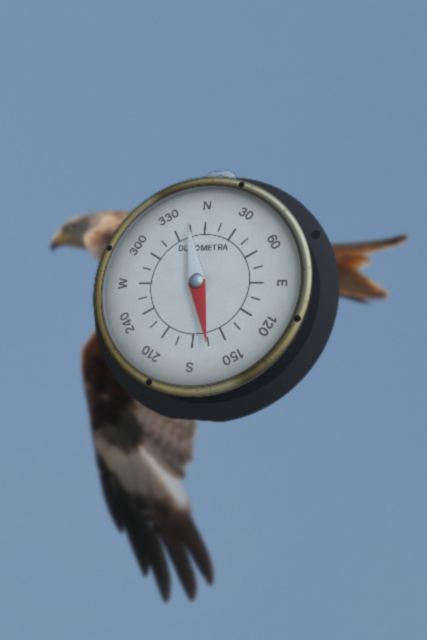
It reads value=165 unit=°
